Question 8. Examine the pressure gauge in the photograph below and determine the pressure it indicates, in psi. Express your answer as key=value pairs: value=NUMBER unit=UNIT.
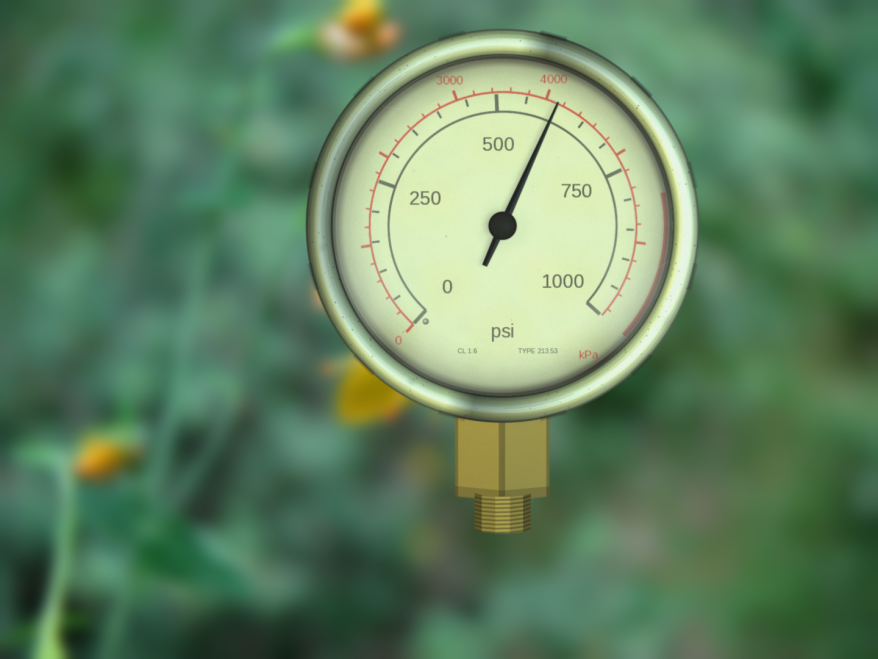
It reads value=600 unit=psi
